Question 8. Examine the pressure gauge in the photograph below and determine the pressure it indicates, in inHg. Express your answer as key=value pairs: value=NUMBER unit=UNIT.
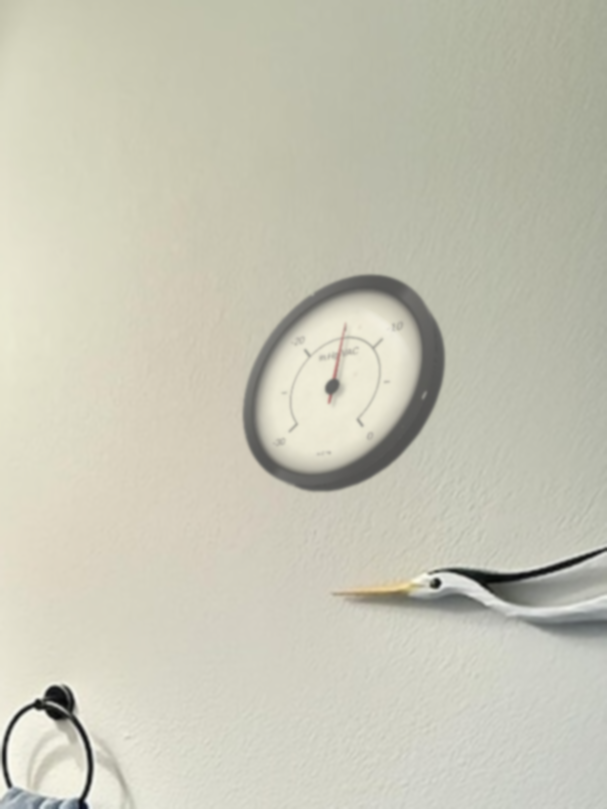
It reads value=-15 unit=inHg
